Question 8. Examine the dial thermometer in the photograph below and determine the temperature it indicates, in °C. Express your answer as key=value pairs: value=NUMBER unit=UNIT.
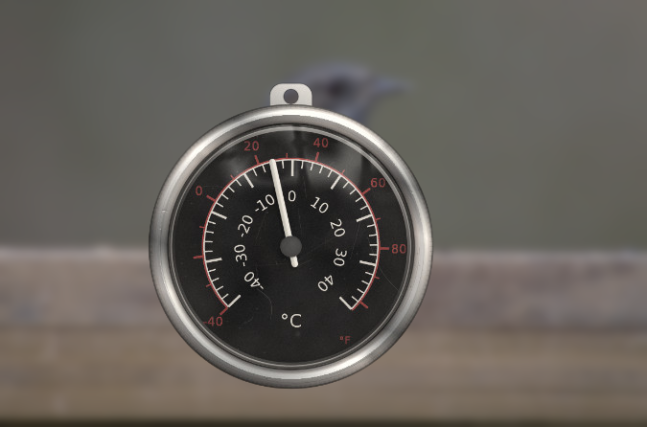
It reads value=-4 unit=°C
